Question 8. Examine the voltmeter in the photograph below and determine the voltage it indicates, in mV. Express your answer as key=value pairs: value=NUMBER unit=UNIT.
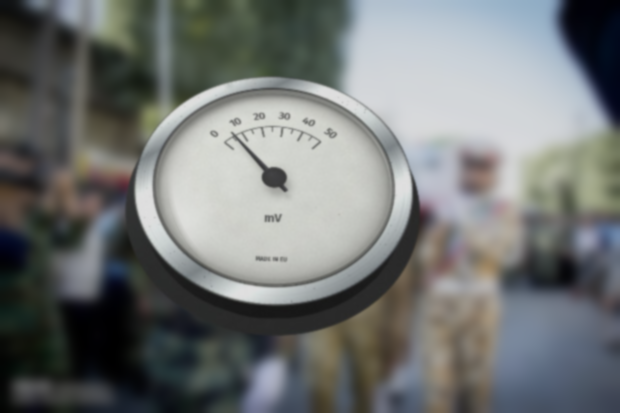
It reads value=5 unit=mV
